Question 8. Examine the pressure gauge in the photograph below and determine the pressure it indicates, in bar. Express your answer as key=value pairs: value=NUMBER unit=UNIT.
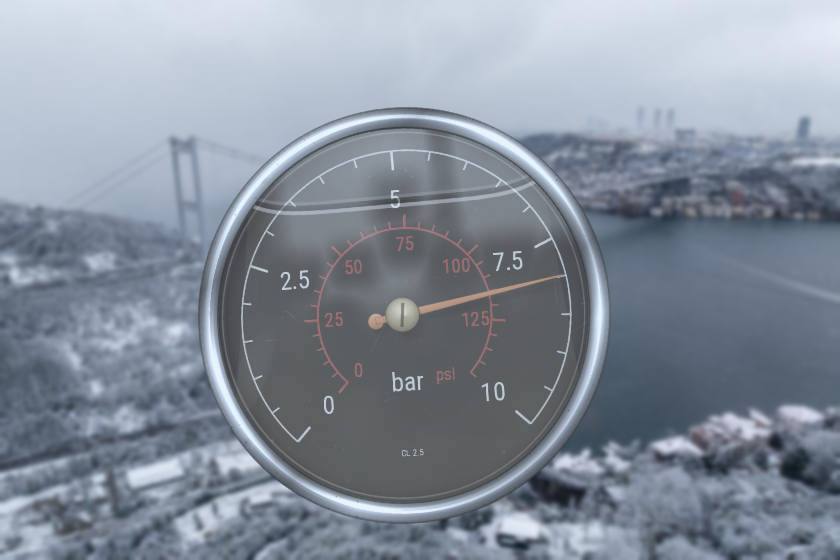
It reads value=8 unit=bar
